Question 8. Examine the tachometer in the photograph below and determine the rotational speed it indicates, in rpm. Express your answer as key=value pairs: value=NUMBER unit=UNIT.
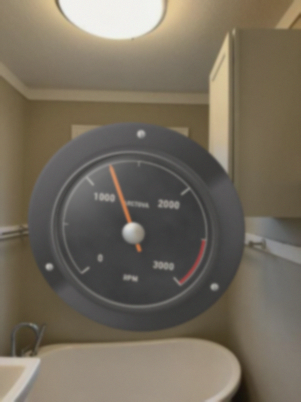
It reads value=1250 unit=rpm
